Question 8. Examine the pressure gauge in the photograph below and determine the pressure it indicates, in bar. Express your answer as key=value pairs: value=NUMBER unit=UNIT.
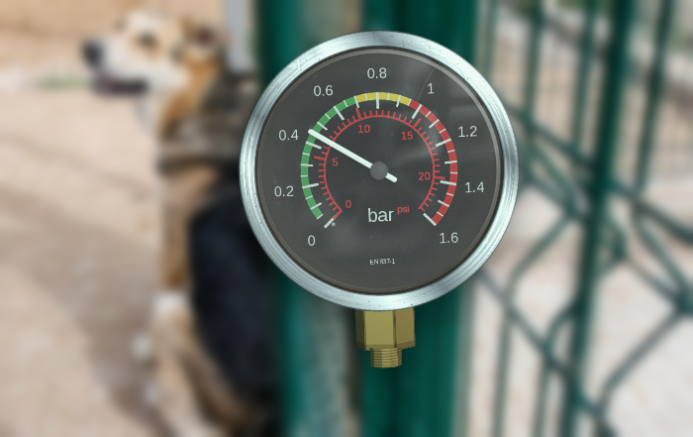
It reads value=0.45 unit=bar
